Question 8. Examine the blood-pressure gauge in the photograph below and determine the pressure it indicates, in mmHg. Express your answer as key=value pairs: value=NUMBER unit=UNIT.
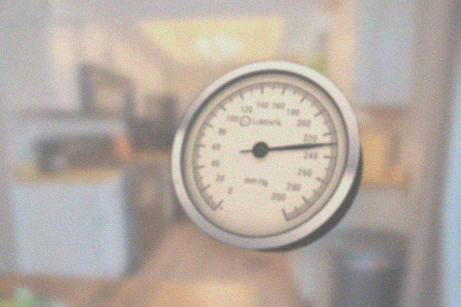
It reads value=230 unit=mmHg
